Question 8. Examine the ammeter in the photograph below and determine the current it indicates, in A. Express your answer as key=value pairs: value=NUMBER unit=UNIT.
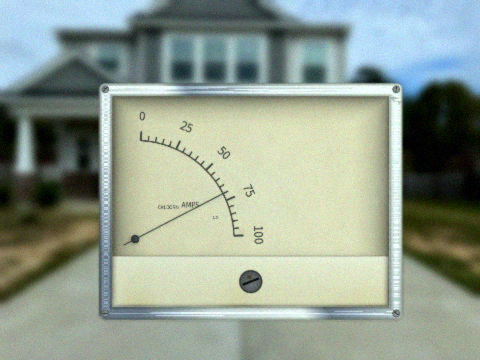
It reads value=70 unit=A
